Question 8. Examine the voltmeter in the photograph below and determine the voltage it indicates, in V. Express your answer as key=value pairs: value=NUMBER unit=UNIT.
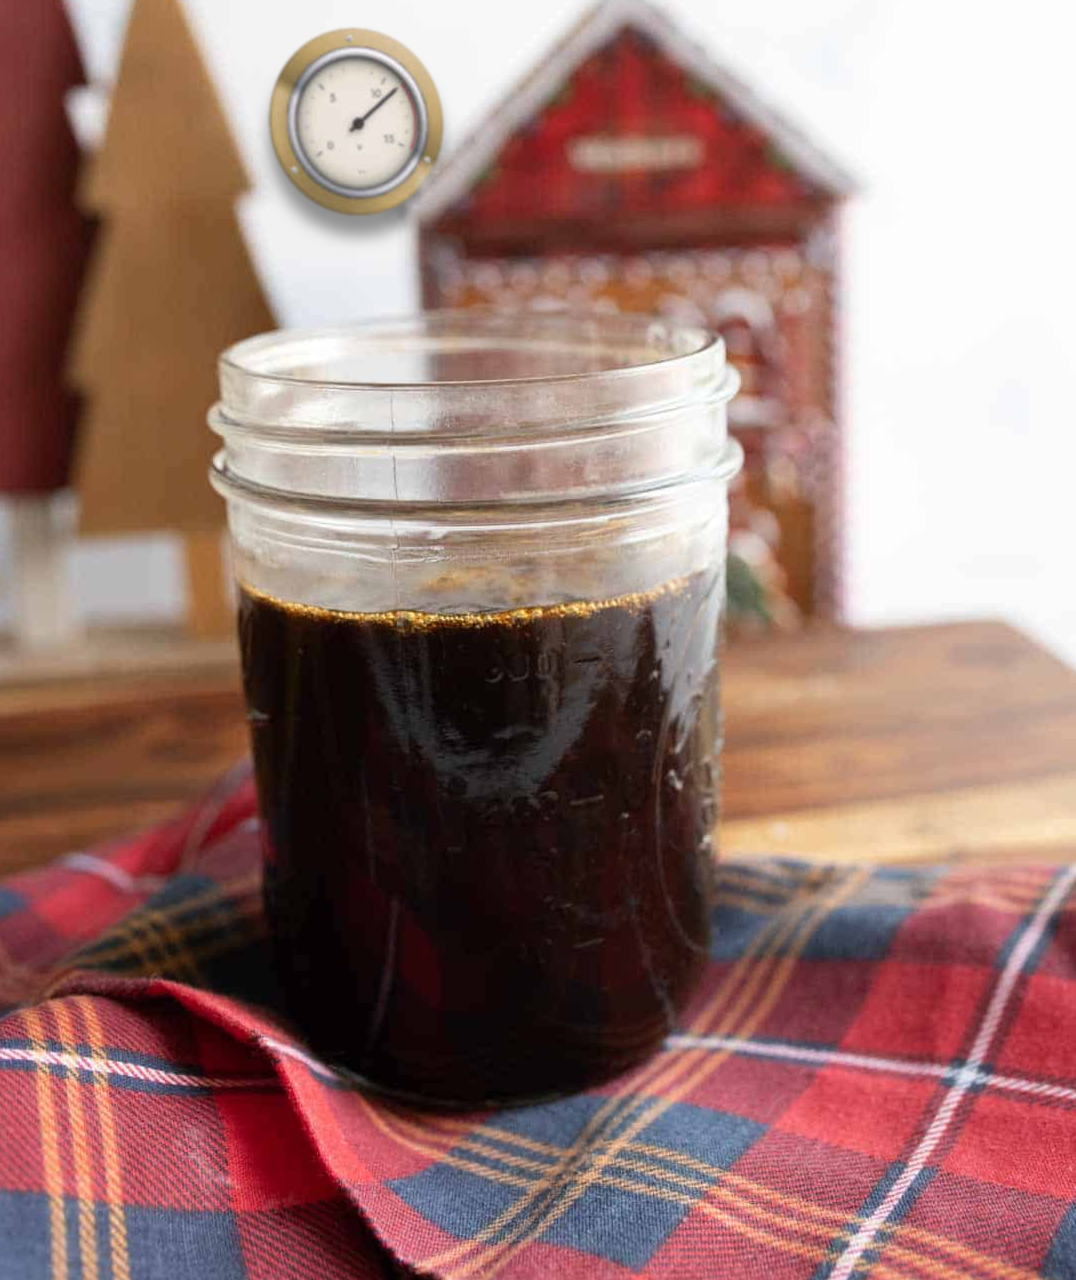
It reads value=11 unit=V
